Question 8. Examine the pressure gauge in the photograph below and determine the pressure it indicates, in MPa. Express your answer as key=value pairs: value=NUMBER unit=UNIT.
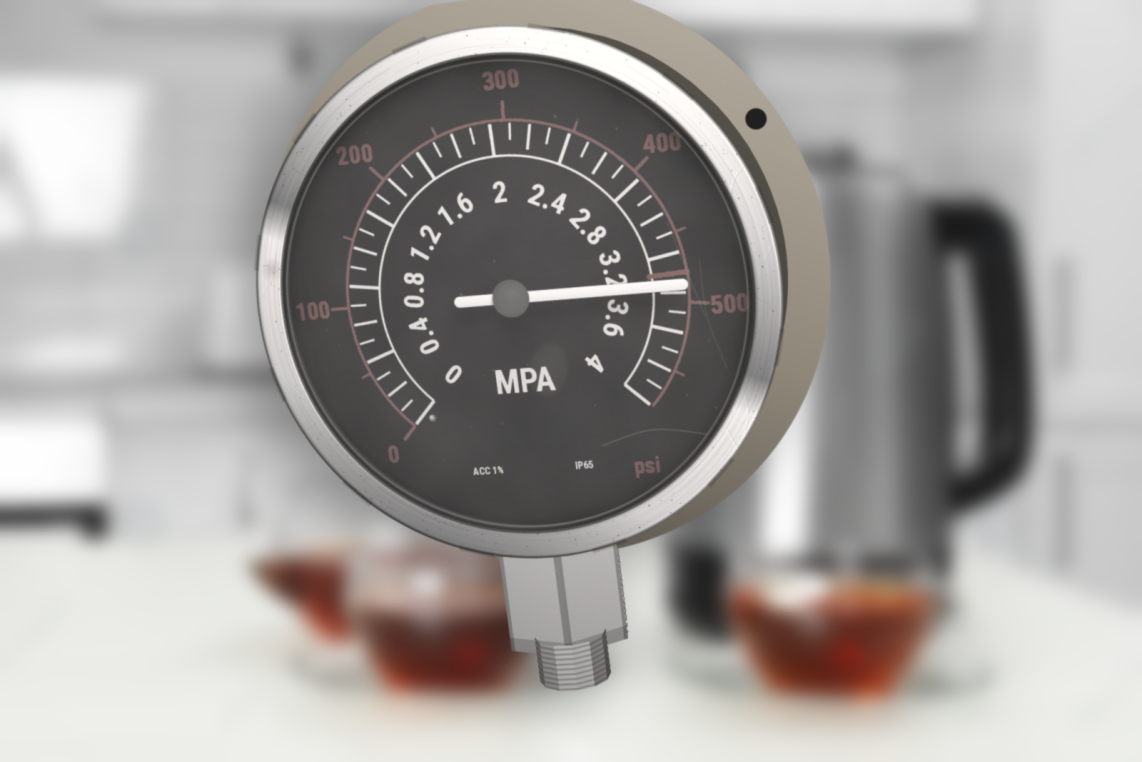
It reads value=3.35 unit=MPa
